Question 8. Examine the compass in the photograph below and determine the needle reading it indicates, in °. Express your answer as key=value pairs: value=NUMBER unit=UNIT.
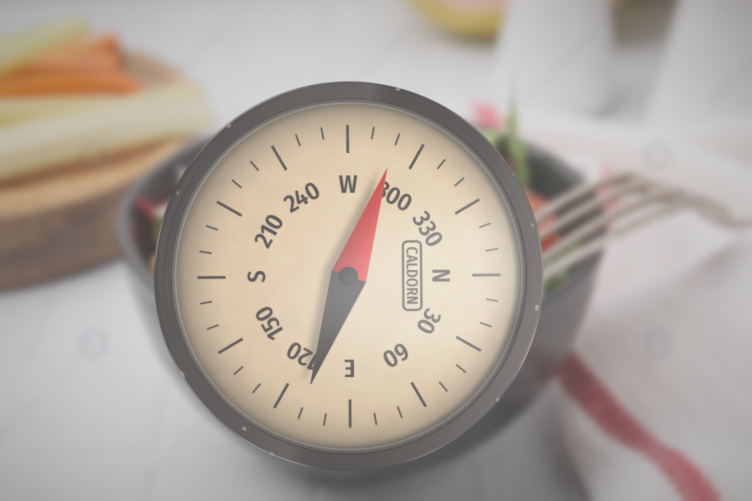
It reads value=290 unit=°
